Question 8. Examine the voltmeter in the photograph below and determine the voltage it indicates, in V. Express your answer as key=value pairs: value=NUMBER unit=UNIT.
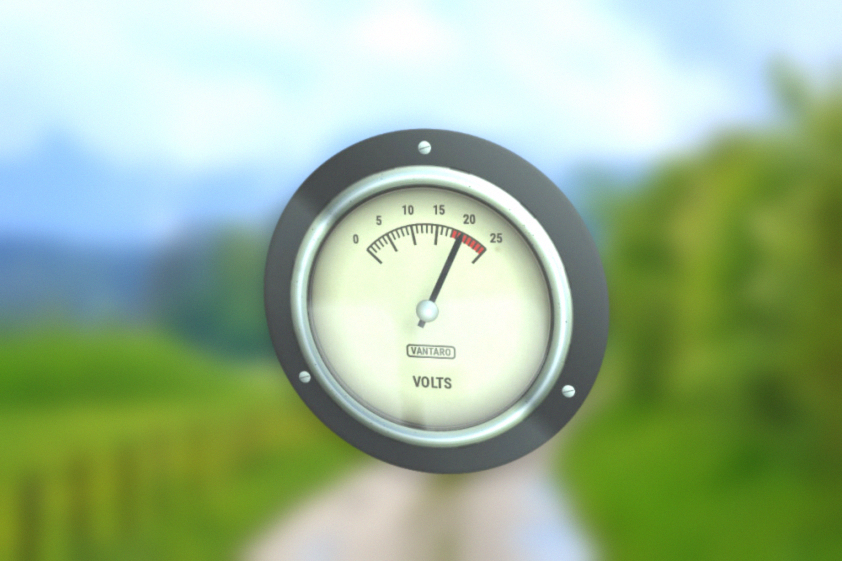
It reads value=20 unit=V
